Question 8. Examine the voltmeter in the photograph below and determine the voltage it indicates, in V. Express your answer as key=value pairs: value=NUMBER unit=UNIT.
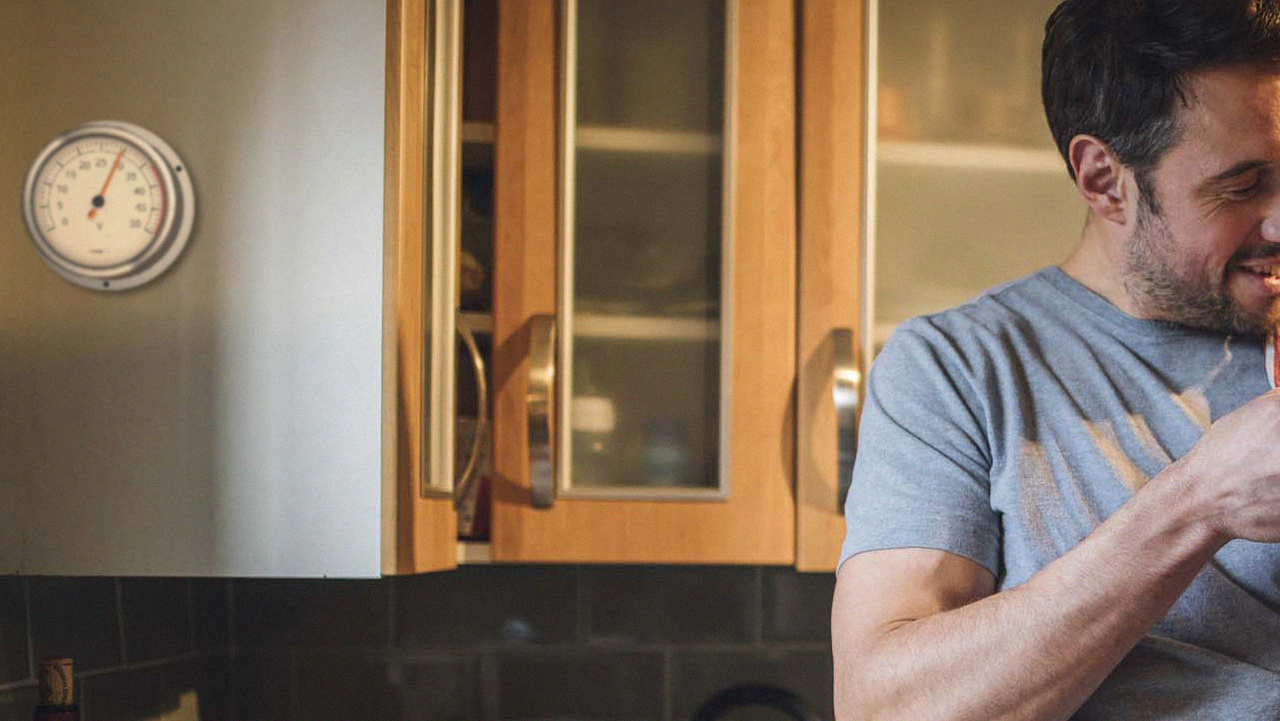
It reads value=30 unit=V
